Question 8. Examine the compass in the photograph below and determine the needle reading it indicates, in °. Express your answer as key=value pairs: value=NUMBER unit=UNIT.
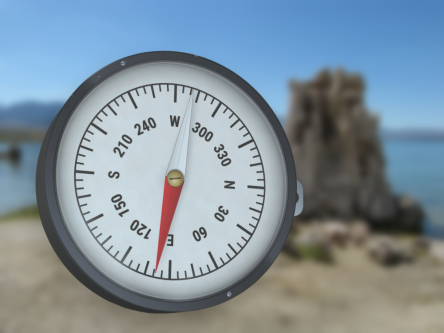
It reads value=100 unit=°
